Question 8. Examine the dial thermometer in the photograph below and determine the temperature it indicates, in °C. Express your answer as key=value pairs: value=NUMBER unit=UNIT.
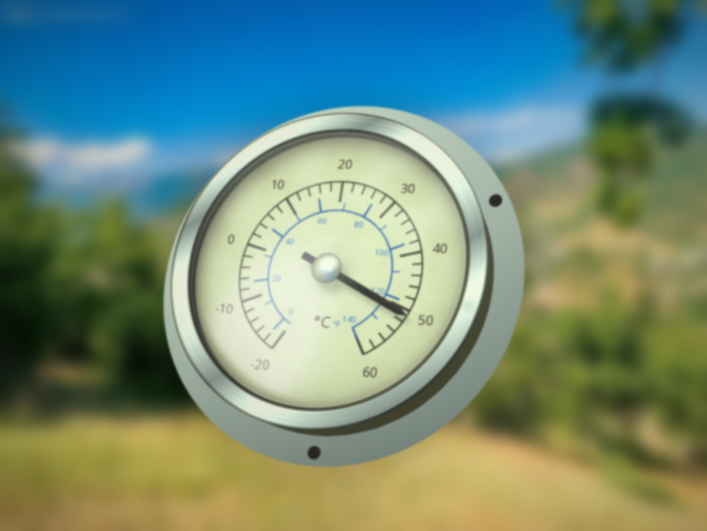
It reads value=51 unit=°C
